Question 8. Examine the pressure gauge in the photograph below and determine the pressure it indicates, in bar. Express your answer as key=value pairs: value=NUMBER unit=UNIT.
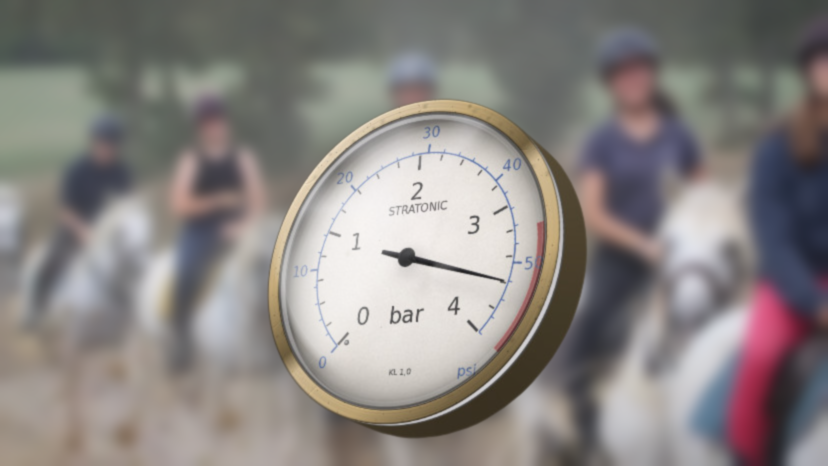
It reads value=3.6 unit=bar
